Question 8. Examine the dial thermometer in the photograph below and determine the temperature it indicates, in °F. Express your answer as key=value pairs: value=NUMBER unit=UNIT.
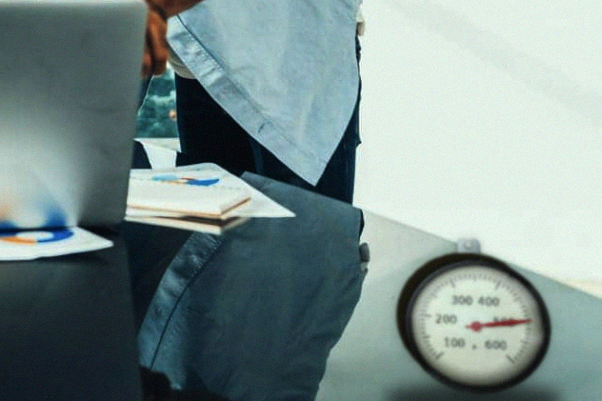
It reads value=500 unit=°F
